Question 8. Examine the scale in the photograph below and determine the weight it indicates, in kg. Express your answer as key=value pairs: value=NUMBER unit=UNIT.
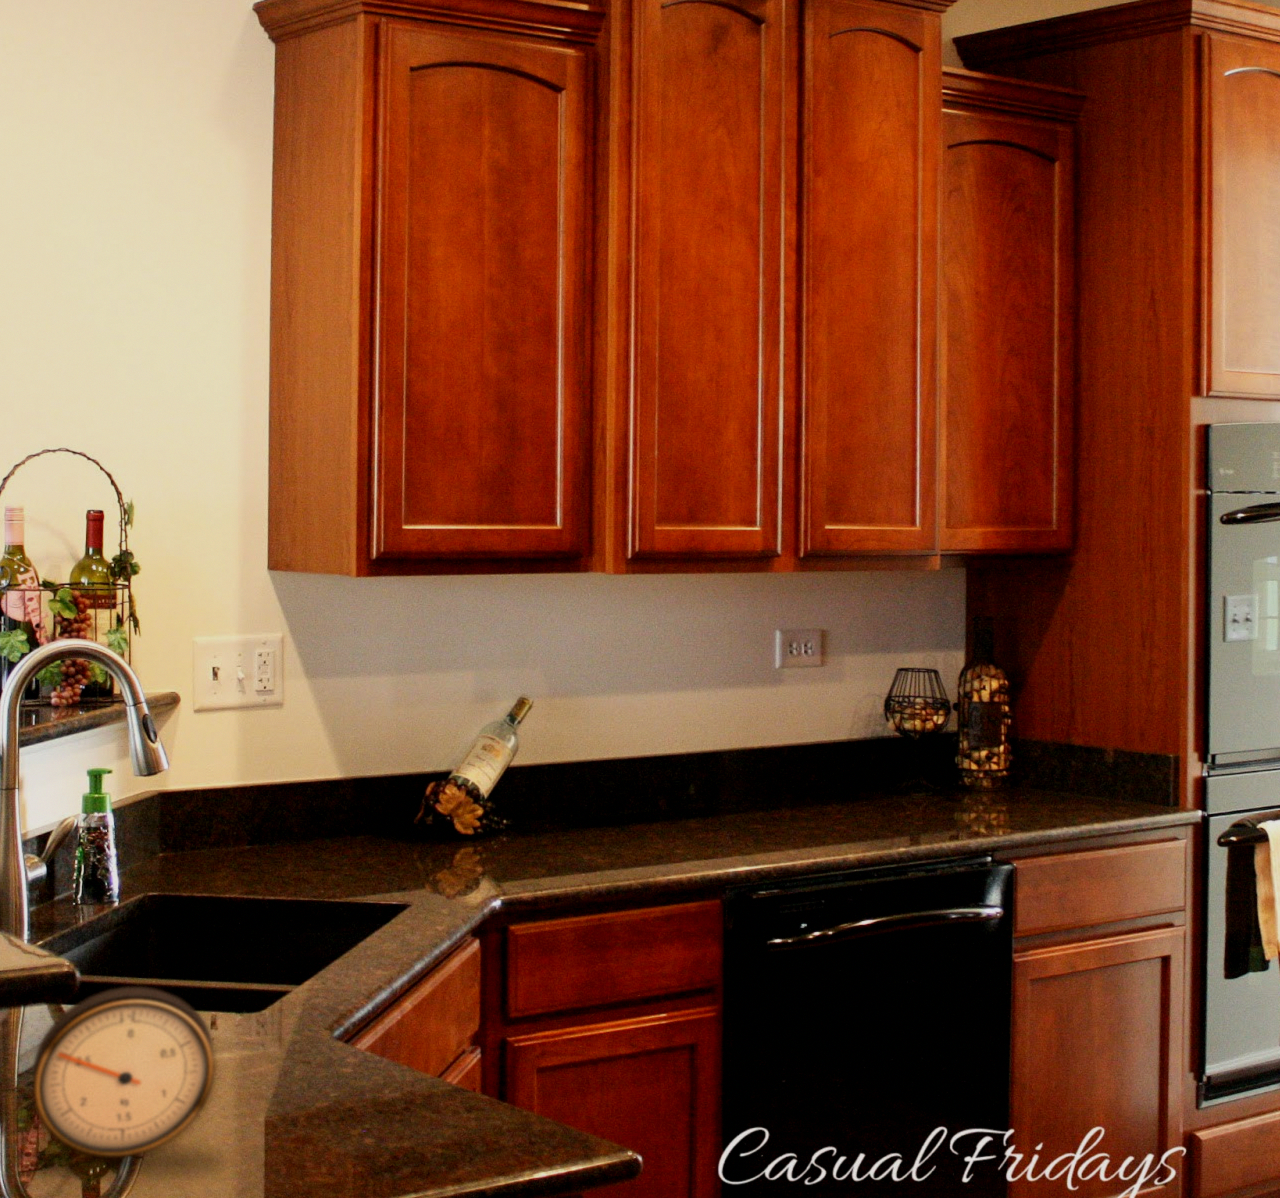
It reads value=2.5 unit=kg
